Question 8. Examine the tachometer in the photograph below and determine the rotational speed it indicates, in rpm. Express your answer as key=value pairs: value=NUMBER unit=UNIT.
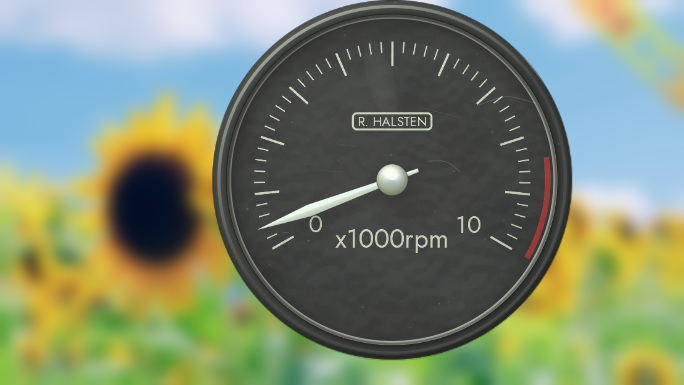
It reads value=400 unit=rpm
